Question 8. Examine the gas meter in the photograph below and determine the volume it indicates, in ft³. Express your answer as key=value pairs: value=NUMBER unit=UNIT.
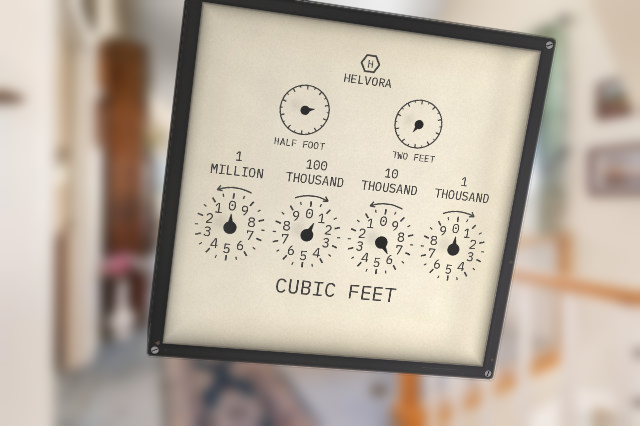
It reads value=6000 unit=ft³
